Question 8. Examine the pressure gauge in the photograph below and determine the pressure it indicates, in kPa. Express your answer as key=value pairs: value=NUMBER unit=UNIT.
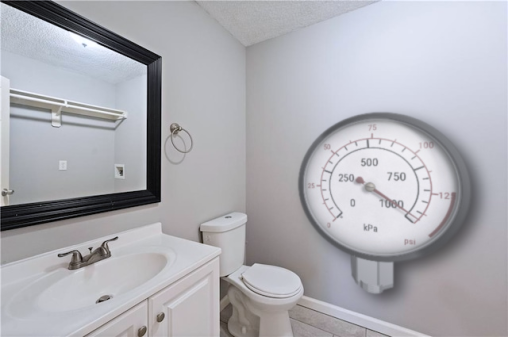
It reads value=975 unit=kPa
